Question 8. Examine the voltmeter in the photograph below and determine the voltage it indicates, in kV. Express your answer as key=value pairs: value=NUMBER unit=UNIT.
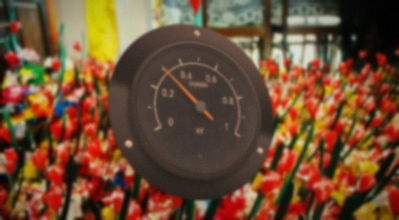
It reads value=0.3 unit=kV
